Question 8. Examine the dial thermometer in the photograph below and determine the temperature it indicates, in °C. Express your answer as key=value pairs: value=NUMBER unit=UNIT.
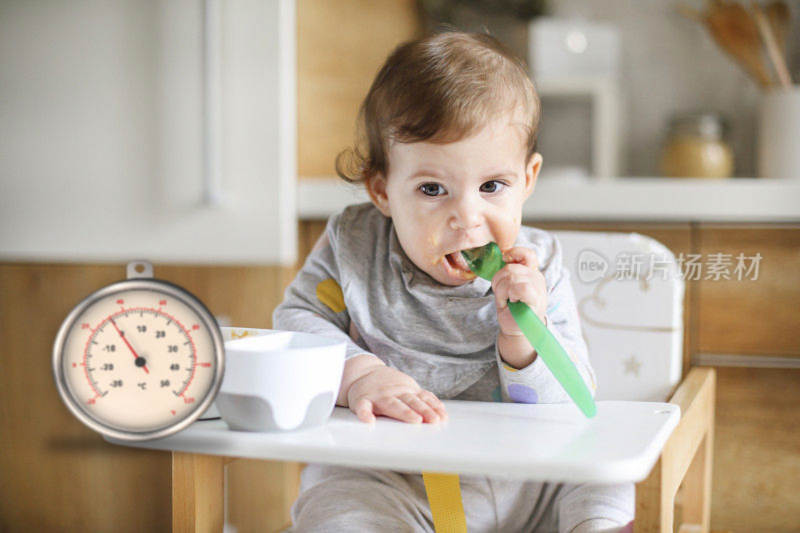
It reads value=0 unit=°C
